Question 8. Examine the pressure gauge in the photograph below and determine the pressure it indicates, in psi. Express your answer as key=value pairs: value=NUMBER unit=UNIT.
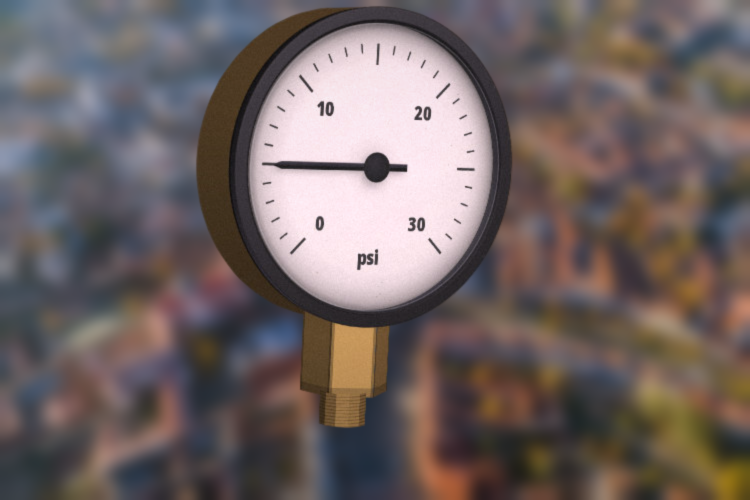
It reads value=5 unit=psi
